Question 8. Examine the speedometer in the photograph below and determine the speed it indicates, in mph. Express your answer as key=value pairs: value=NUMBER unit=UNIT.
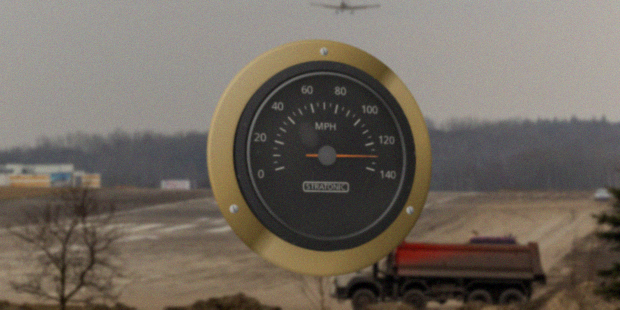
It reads value=130 unit=mph
